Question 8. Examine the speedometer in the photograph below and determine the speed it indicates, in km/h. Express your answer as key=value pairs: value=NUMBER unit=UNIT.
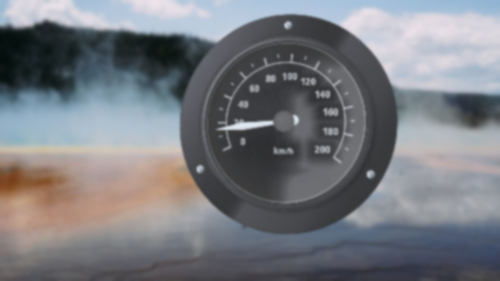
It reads value=15 unit=km/h
